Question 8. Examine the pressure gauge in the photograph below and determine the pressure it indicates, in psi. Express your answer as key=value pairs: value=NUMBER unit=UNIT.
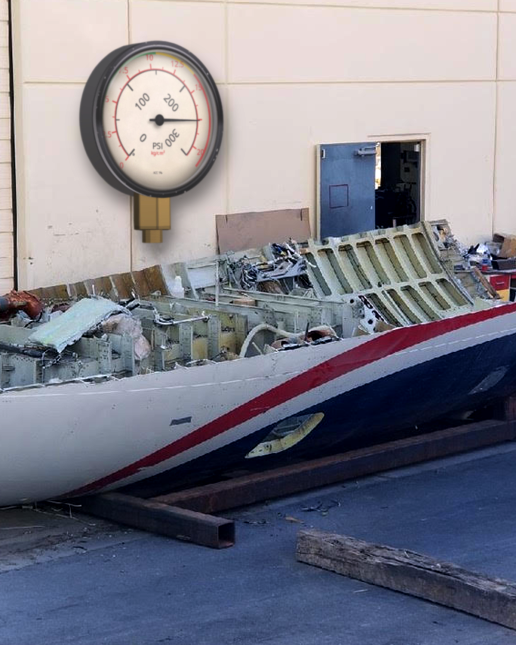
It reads value=250 unit=psi
